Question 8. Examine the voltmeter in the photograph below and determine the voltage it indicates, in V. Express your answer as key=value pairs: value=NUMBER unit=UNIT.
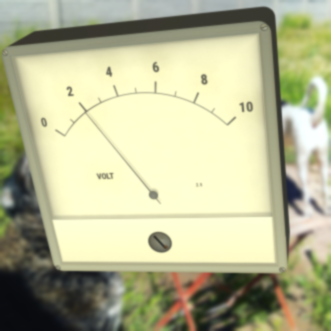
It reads value=2 unit=V
